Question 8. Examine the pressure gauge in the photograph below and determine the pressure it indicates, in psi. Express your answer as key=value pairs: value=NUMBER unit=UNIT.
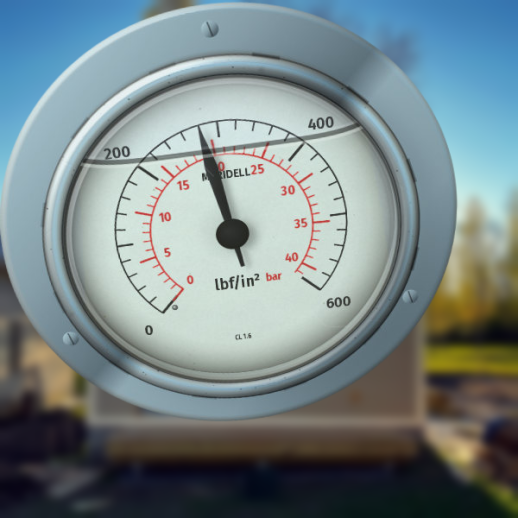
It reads value=280 unit=psi
